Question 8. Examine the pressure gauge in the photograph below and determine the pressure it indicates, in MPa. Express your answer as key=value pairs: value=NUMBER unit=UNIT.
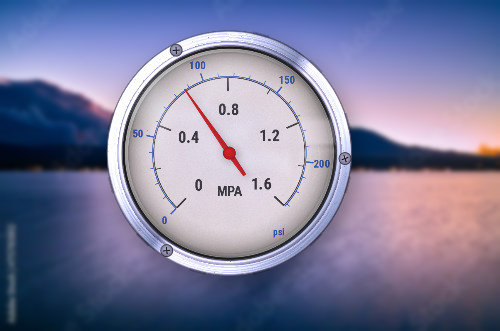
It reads value=0.6 unit=MPa
